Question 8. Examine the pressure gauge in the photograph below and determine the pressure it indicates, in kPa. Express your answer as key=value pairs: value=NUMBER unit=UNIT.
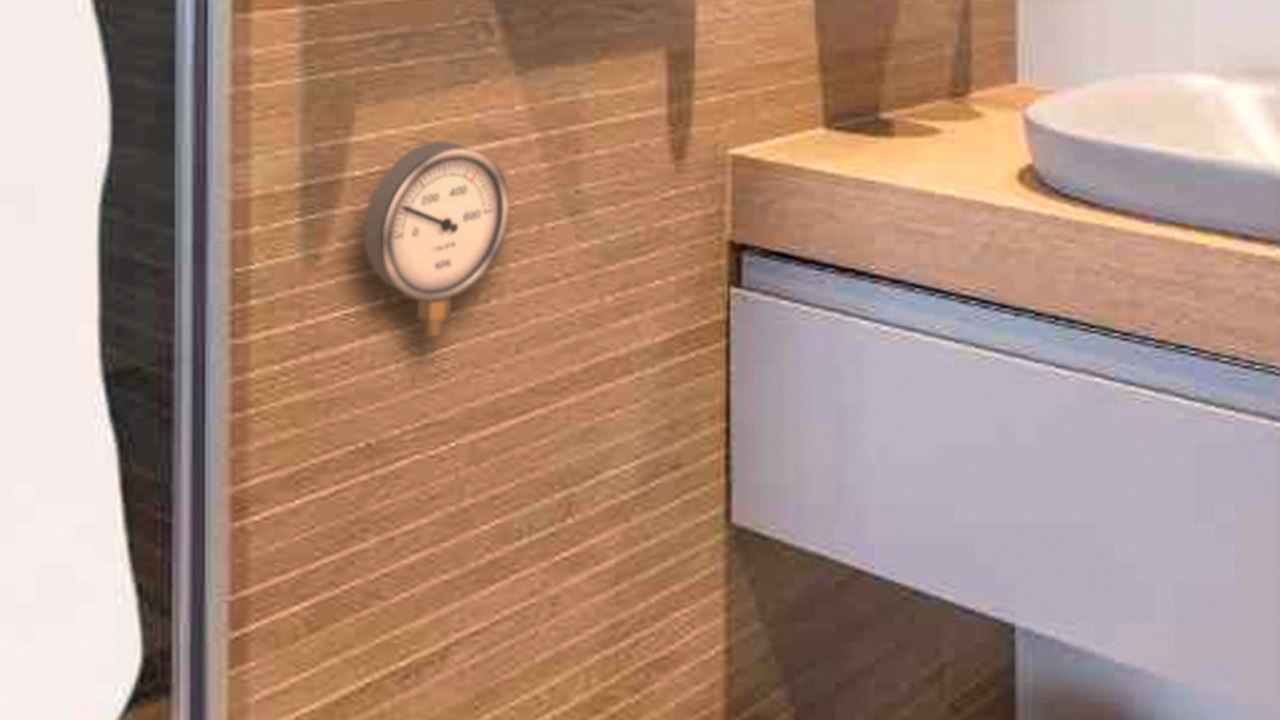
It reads value=100 unit=kPa
